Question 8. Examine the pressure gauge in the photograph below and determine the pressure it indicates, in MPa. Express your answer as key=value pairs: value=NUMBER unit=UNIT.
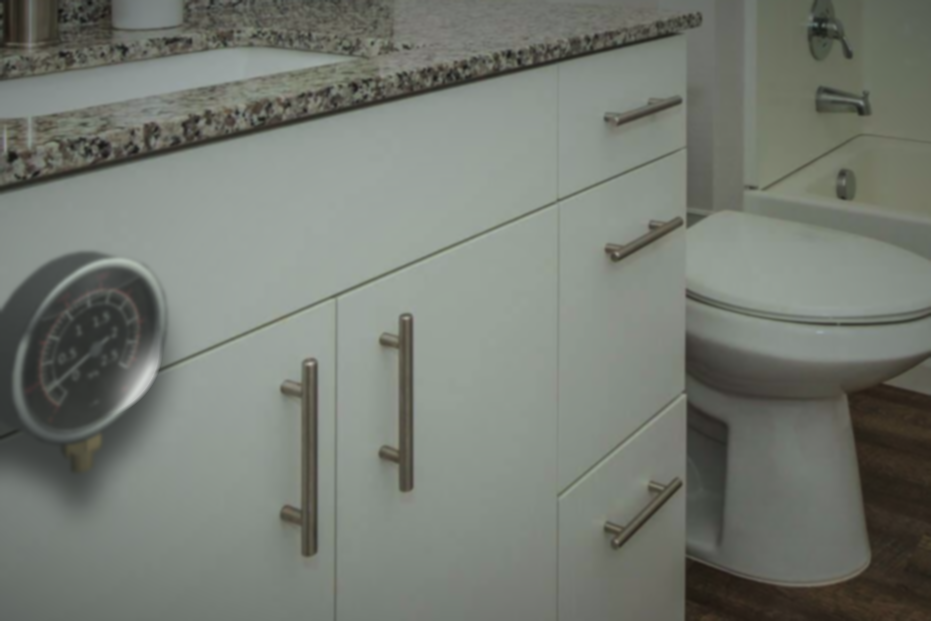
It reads value=0.25 unit=MPa
